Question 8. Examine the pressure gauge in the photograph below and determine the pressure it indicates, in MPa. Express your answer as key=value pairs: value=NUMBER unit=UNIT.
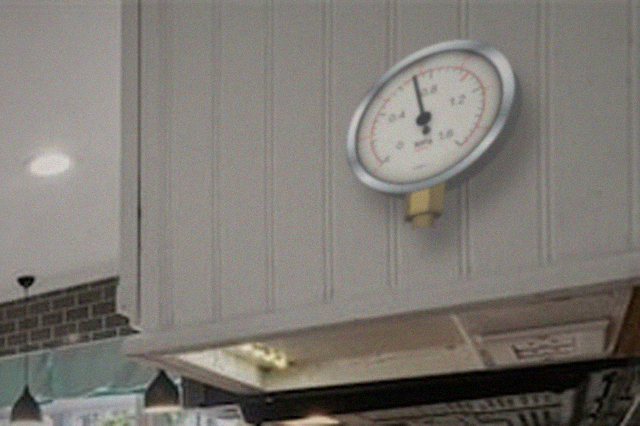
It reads value=0.7 unit=MPa
